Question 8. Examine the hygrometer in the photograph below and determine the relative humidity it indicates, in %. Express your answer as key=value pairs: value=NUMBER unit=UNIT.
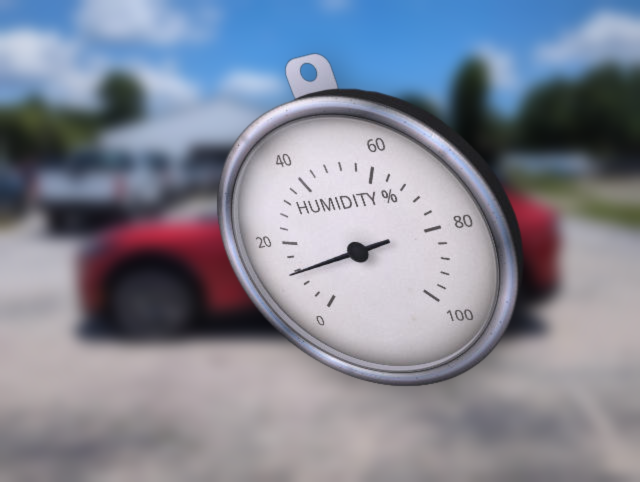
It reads value=12 unit=%
